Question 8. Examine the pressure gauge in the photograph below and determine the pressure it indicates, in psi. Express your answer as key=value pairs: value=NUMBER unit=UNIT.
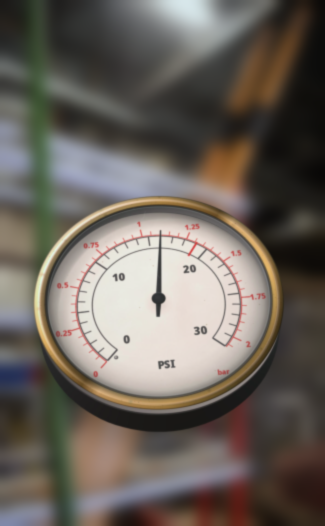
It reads value=16 unit=psi
